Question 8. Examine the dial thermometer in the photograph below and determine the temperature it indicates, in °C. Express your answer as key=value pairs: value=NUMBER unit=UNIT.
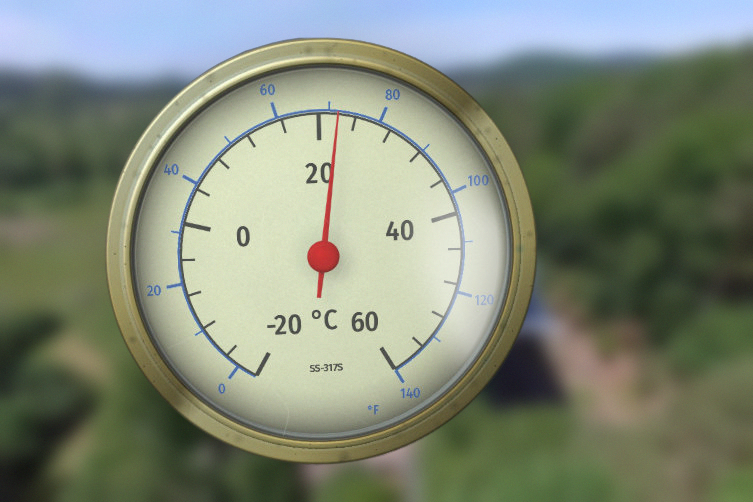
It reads value=22 unit=°C
